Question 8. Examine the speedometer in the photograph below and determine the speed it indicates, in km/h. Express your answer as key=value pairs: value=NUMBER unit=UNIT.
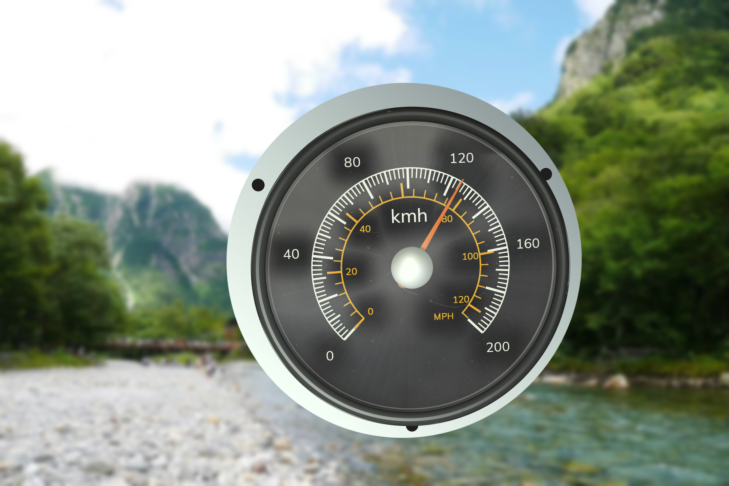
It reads value=124 unit=km/h
